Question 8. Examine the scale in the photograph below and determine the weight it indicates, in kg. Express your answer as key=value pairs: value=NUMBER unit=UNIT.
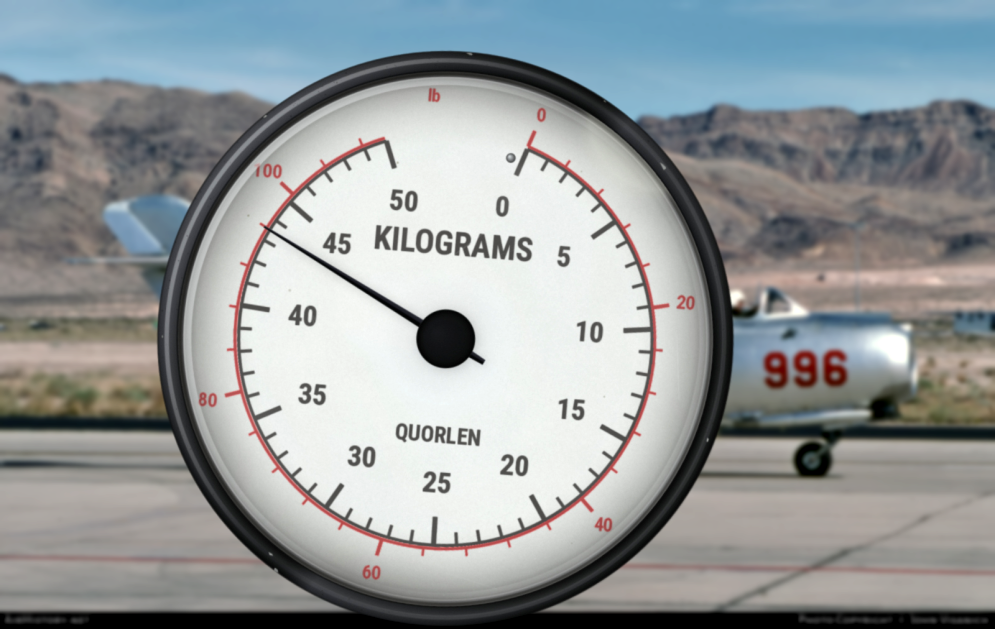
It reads value=43.5 unit=kg
